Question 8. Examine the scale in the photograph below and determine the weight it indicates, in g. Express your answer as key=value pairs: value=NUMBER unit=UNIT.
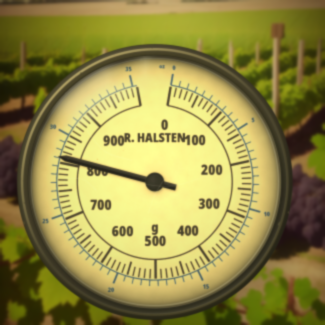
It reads value=810 unit=g
